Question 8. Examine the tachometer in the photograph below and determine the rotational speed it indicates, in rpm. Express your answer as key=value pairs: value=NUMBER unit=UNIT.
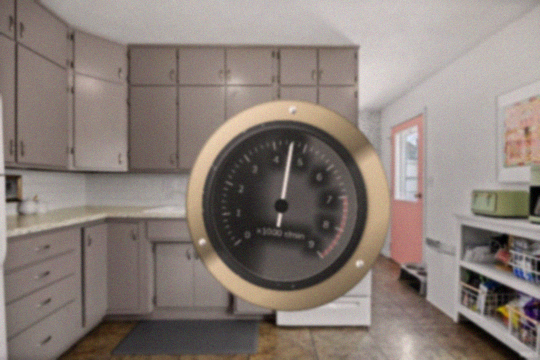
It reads value=4600 unit=rpm
